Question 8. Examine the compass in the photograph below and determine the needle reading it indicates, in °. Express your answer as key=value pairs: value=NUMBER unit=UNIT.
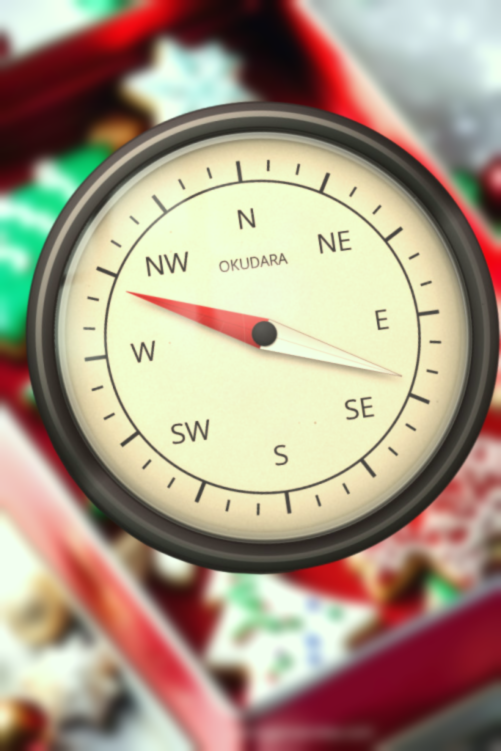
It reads value=295 unit=°
